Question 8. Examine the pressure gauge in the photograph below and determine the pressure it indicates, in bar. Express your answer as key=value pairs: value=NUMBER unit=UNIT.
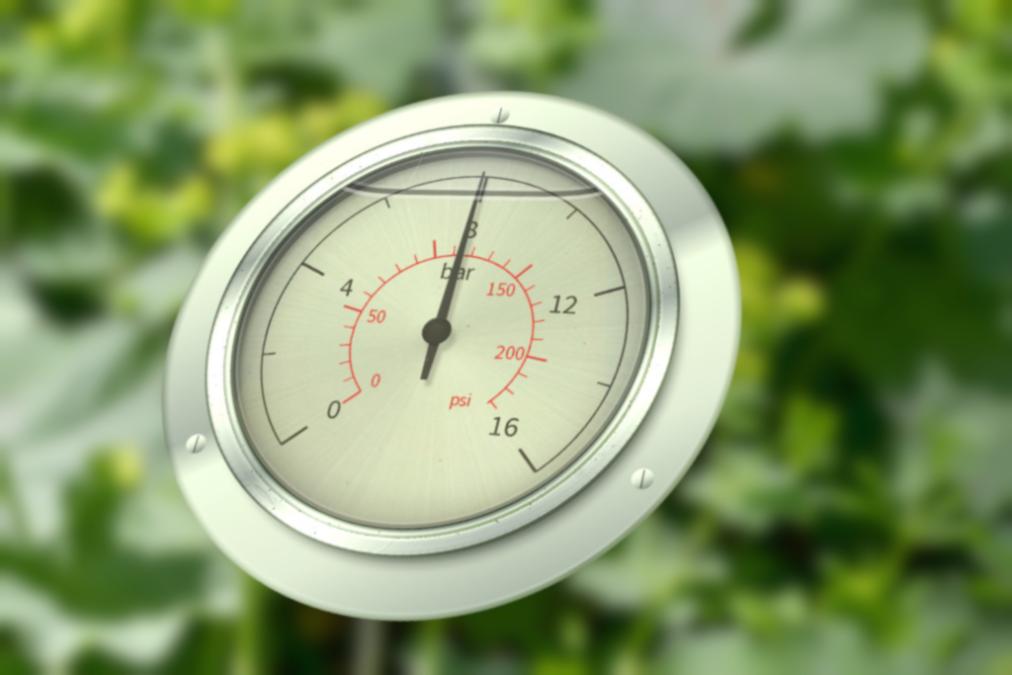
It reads value=8 unit=bar
